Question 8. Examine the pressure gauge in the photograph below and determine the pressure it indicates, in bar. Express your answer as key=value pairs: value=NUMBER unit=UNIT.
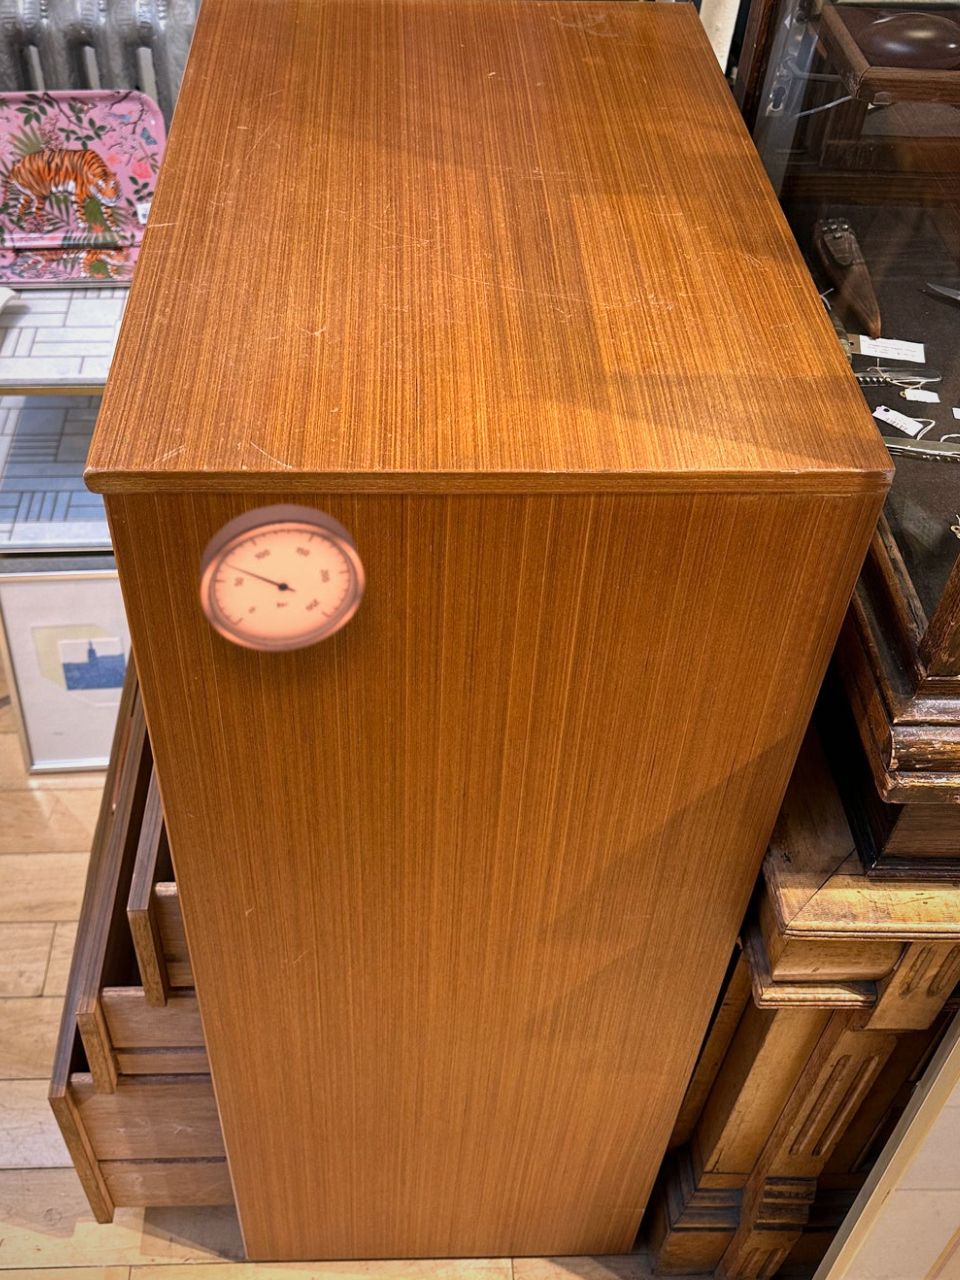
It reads value=70 unit=bar
